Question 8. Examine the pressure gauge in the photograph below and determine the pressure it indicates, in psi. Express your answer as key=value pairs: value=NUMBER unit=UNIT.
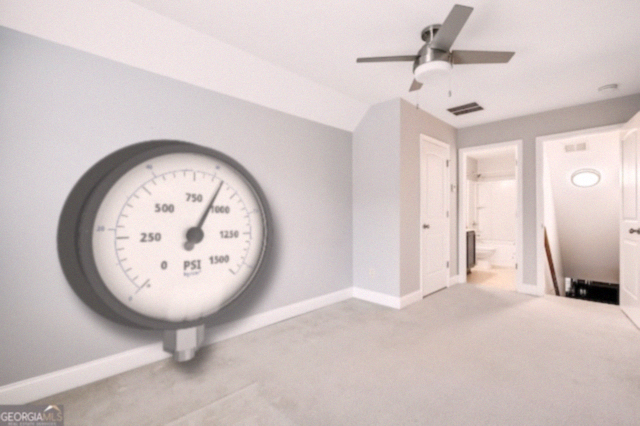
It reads value=900 unit=psi
